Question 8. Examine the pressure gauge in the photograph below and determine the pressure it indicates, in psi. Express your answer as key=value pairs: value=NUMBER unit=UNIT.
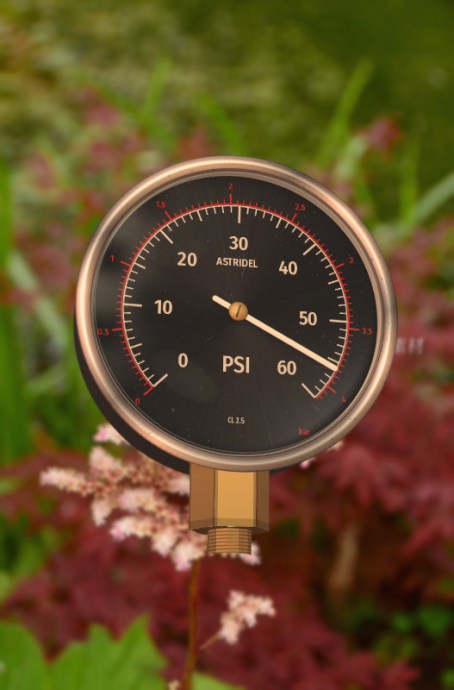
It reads value=56 unit=psi
